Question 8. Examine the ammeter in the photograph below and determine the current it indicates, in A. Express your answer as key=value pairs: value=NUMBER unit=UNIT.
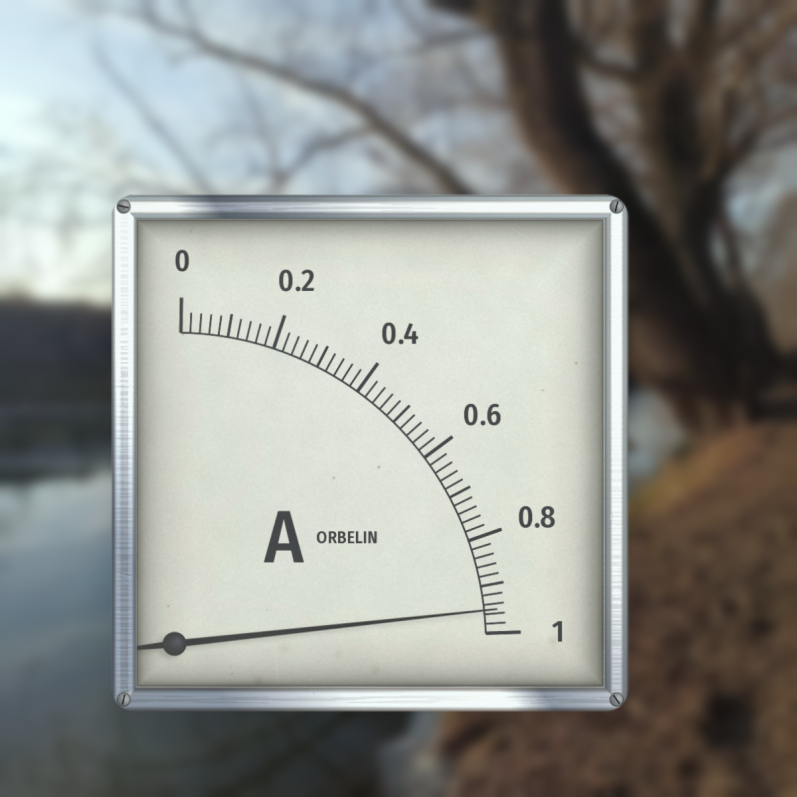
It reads value=0.95 unit=A
